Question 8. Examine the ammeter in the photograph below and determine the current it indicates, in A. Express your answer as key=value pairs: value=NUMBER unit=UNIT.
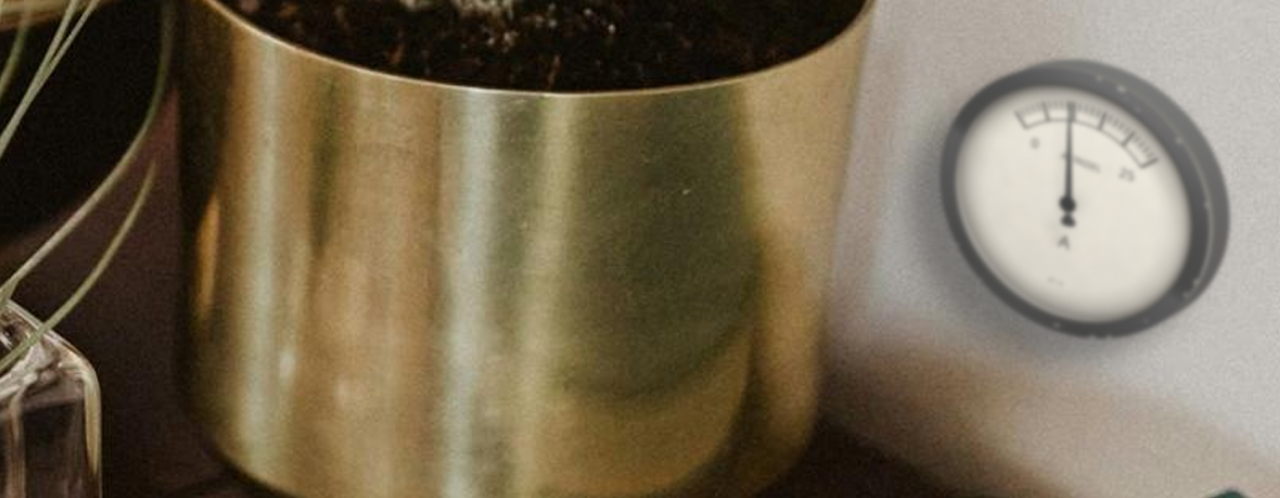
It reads value=10 unit=A
